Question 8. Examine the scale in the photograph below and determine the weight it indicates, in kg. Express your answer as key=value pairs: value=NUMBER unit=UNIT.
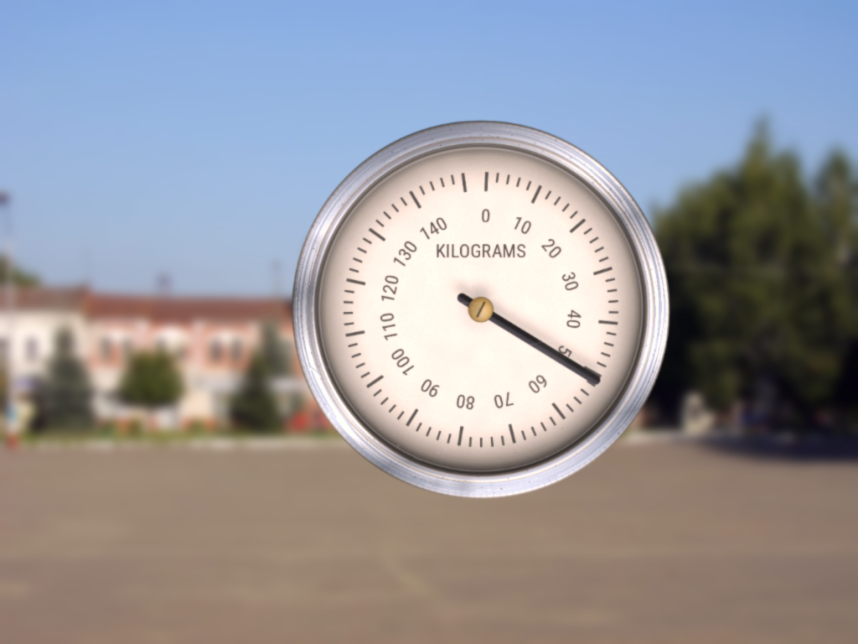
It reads value=51 unit=kg
